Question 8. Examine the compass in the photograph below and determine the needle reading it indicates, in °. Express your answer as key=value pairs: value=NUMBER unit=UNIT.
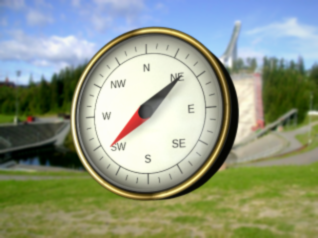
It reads value=230 unit=°
